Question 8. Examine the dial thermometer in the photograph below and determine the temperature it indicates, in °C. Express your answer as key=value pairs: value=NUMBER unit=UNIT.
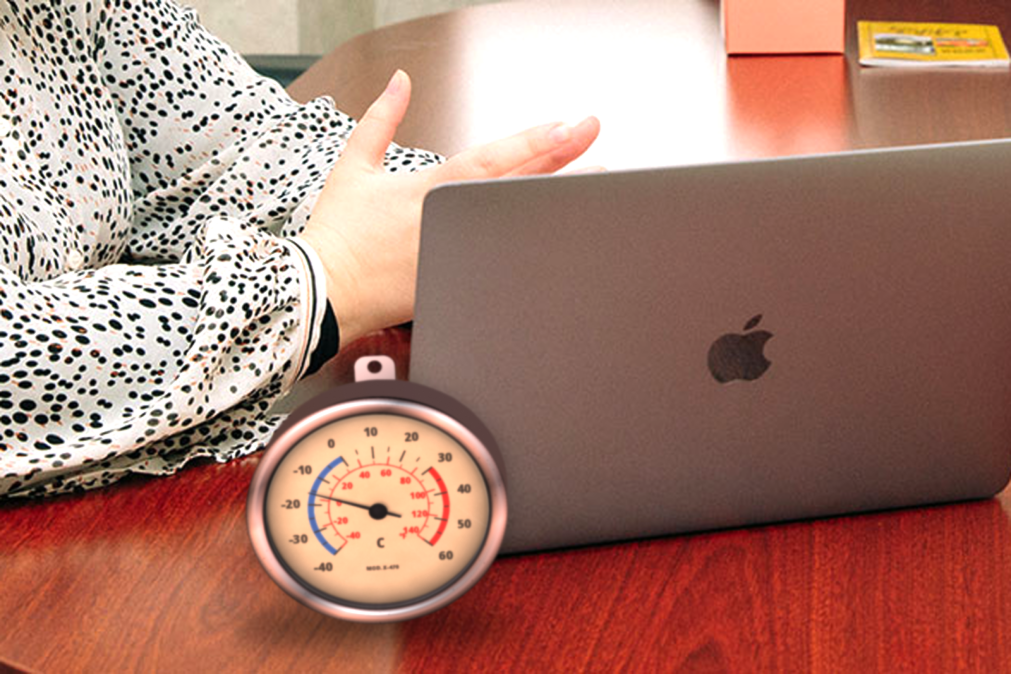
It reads value=-15 unit=°C
